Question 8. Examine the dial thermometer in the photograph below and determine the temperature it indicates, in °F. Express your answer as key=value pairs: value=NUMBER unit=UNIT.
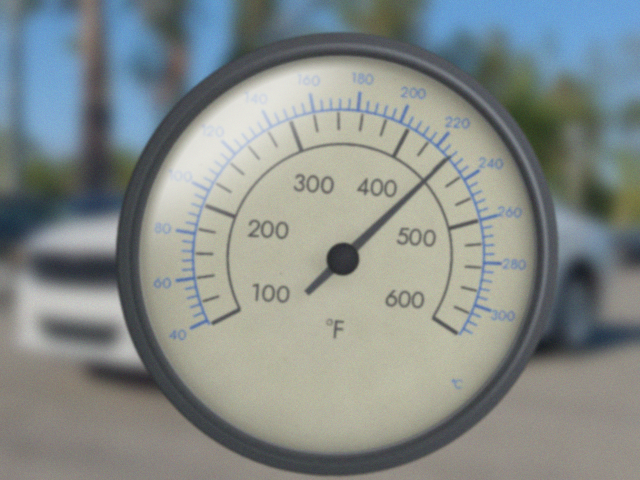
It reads value=440 unit=°F
